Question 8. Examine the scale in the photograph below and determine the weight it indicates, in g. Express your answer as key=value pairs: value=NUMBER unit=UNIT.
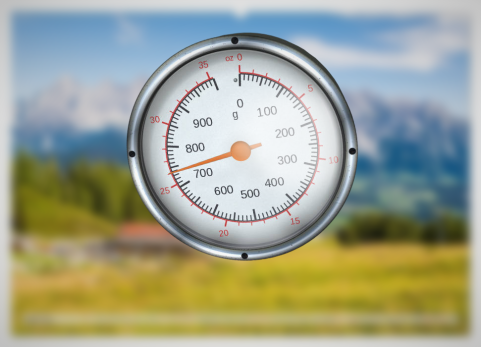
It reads value=740 unit=g
